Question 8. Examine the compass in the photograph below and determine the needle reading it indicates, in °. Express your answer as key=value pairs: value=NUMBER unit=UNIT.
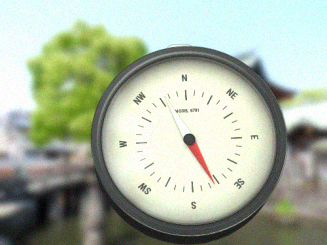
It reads value=155 unit=°
